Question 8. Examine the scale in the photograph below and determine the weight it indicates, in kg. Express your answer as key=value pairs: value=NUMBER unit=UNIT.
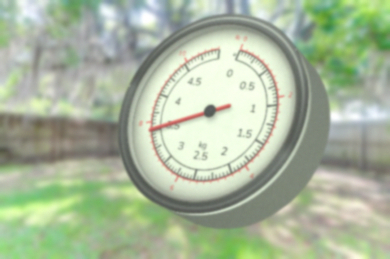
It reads value=3.5 unit=kg
